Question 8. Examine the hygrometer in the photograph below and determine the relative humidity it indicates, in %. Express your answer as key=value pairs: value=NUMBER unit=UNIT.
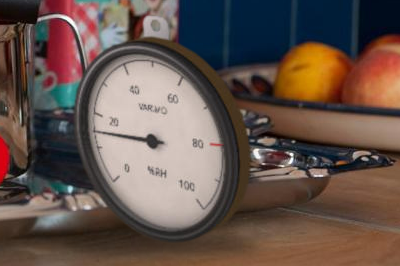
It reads value=15 unit=%
